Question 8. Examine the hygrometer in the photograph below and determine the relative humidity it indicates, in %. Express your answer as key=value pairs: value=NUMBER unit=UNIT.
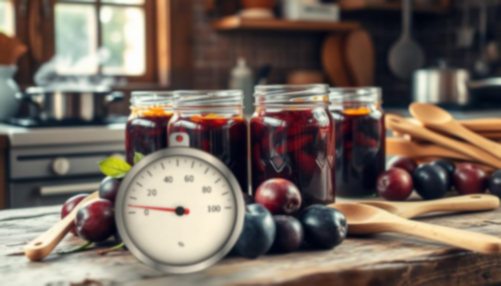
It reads value=5 unit=%
